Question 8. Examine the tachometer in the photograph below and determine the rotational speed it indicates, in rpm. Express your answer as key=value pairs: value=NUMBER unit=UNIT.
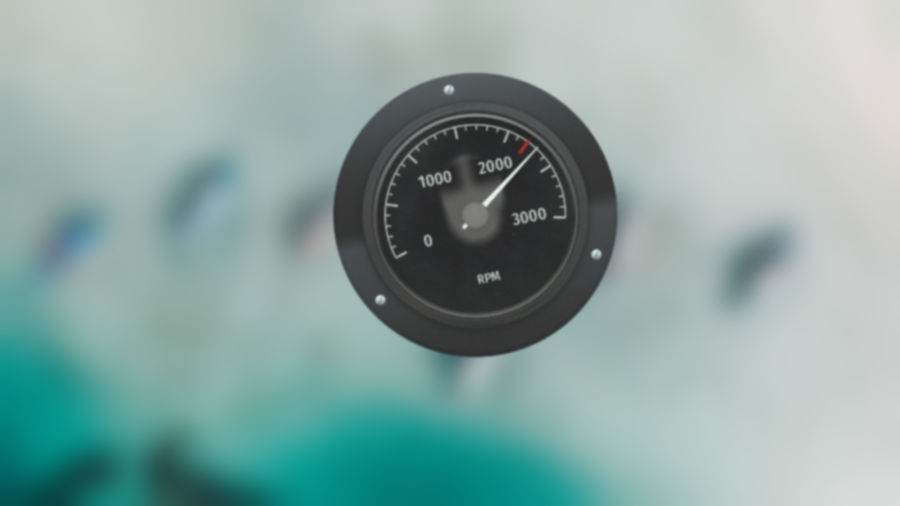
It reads value=2300 unit=rpm
